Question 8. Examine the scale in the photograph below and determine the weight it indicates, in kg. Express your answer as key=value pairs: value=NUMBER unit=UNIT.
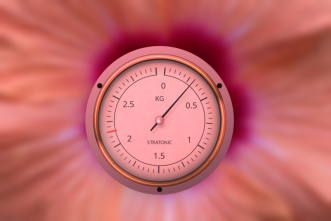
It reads value=0.3 unit=kg
